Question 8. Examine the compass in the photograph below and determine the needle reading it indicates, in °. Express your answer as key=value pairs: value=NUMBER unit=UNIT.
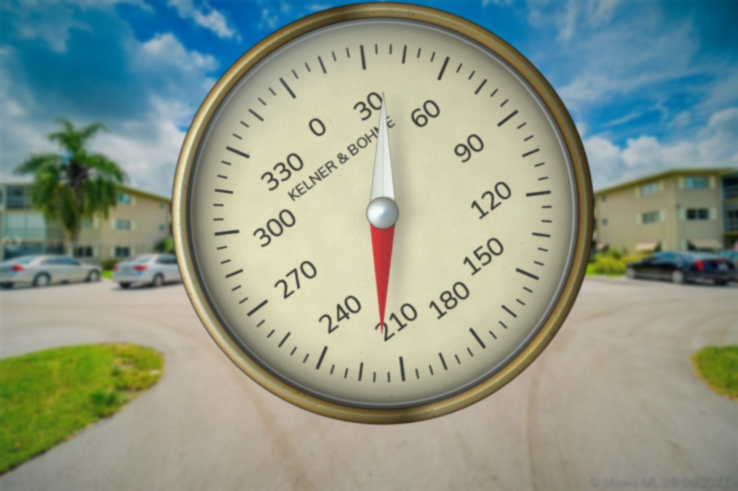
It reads value=217.5 unit=°
